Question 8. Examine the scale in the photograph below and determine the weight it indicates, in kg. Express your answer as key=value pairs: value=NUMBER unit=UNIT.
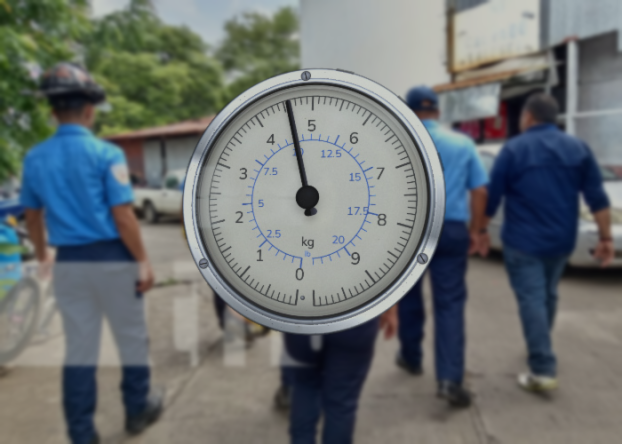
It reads value=4.6 unit=kg
